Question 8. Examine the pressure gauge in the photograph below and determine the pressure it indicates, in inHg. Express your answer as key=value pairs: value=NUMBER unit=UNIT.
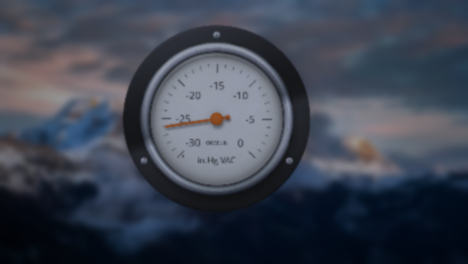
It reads value=-26 unit=inHg
